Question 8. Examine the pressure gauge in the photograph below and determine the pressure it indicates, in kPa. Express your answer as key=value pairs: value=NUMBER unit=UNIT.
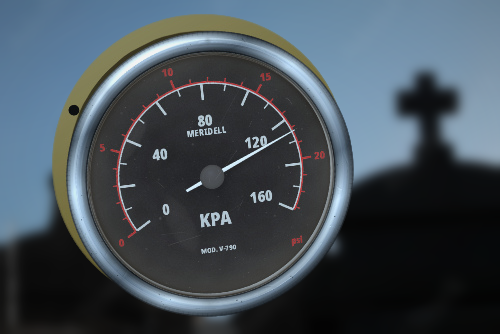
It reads value=125 unit=kPa
